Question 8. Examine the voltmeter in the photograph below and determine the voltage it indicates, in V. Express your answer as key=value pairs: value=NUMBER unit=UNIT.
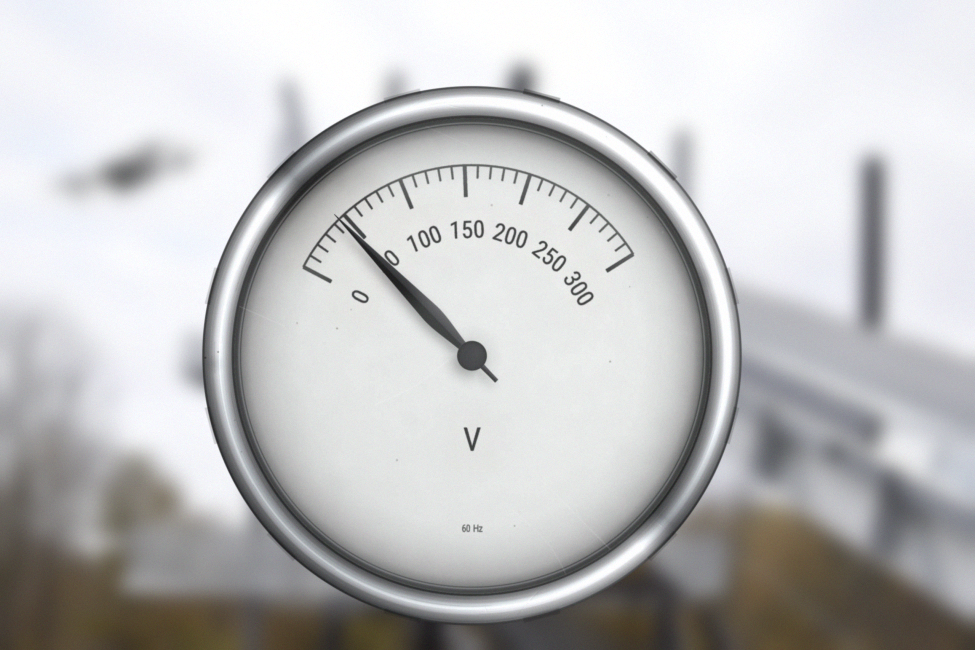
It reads value=45 unit=V
